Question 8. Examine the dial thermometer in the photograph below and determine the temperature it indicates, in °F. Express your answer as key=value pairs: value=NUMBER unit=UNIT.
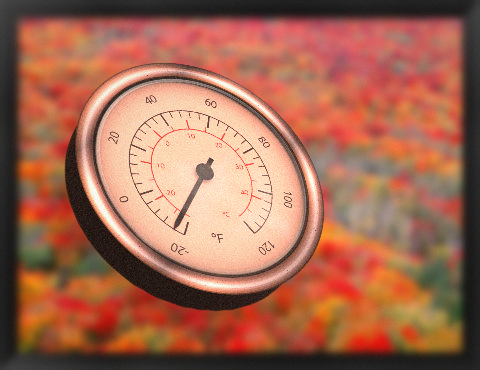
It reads value=-16 unit=°F
